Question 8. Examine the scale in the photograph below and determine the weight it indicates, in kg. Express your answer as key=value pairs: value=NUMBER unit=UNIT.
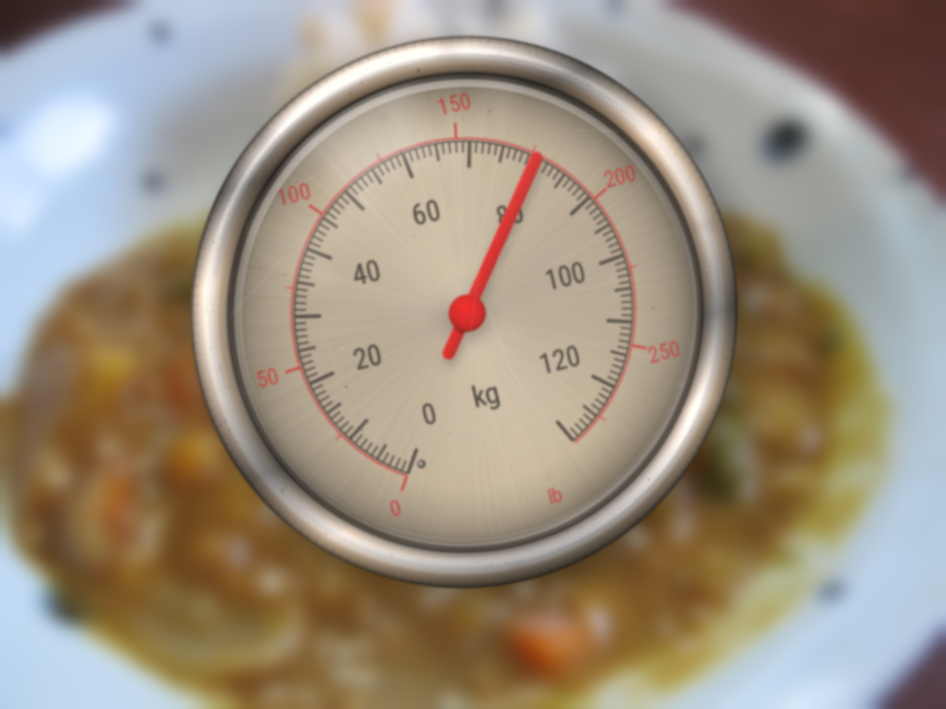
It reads value=80 unit=kg
